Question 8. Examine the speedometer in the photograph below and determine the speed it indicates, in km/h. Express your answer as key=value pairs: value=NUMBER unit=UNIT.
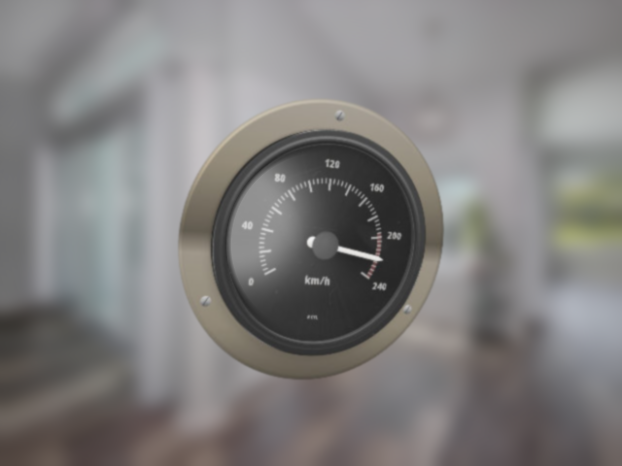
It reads value=220 unit=km/h
